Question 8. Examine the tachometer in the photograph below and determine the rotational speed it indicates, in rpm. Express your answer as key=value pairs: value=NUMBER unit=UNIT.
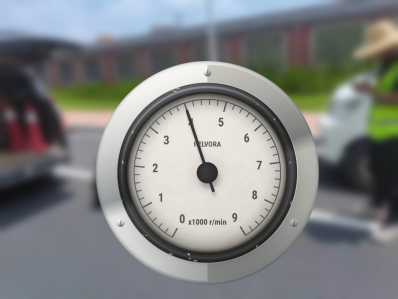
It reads value=4000 unit=rpm
